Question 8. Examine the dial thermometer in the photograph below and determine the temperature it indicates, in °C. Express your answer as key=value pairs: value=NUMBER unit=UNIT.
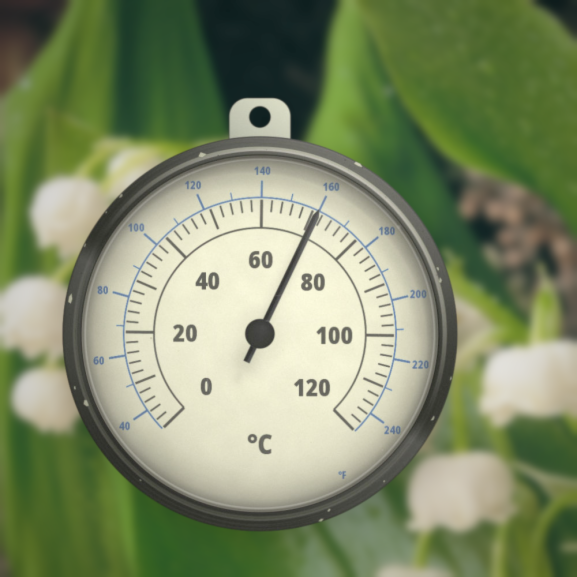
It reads value=71 unit=°C
